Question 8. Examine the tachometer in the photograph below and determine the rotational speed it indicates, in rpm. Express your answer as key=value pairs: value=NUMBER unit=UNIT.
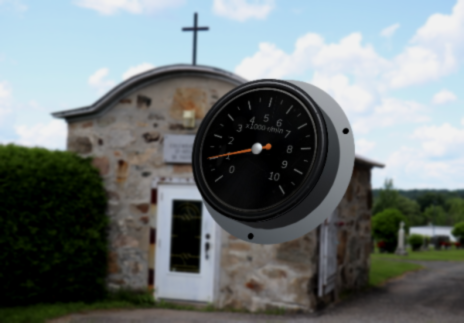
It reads value=1000 unit=rpm
